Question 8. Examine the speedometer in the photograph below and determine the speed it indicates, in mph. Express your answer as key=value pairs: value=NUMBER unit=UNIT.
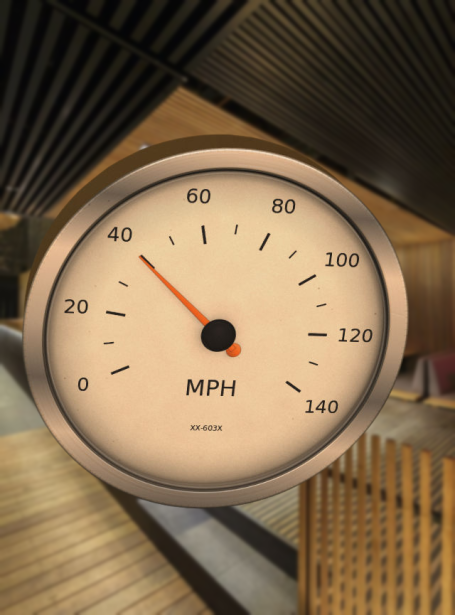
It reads value=40 unit=mph
